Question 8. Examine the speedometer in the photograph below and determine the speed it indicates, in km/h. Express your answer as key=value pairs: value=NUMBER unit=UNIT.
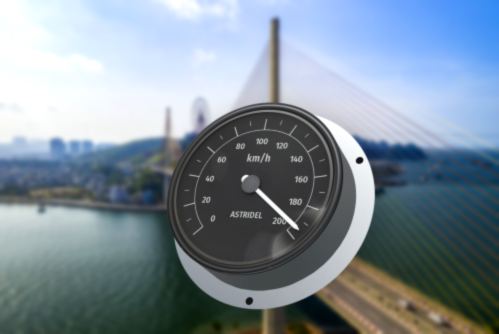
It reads value=195 unit=km/h
